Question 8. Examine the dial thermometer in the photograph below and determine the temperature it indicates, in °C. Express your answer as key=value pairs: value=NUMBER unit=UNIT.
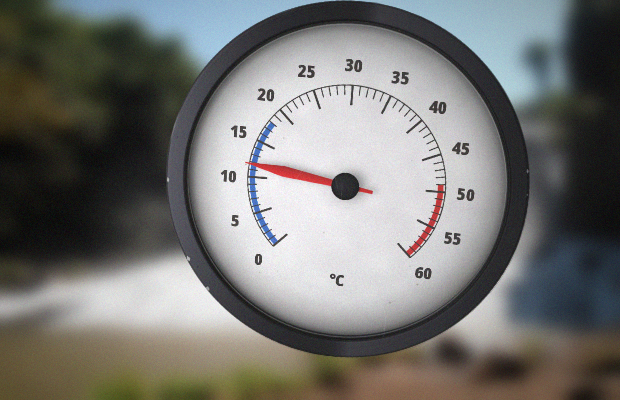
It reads value=12 unit=°C
